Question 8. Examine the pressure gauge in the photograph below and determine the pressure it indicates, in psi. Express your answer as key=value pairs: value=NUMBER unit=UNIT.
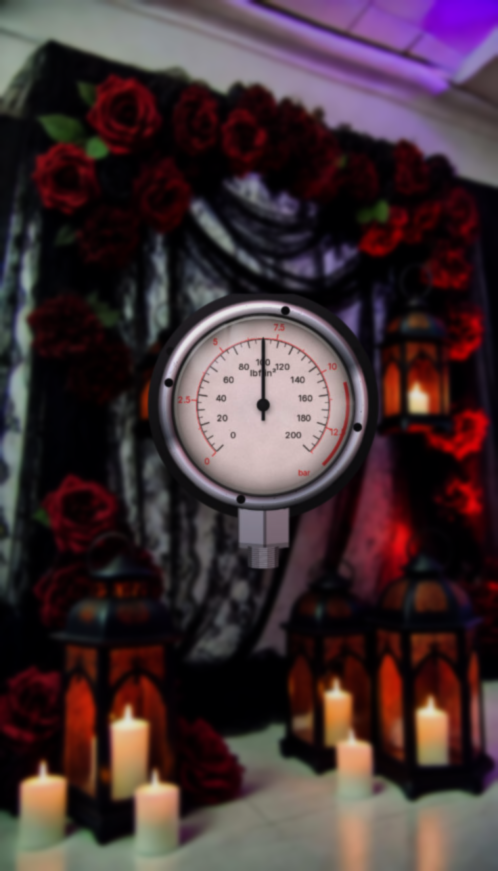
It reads value=100 unit=psi
